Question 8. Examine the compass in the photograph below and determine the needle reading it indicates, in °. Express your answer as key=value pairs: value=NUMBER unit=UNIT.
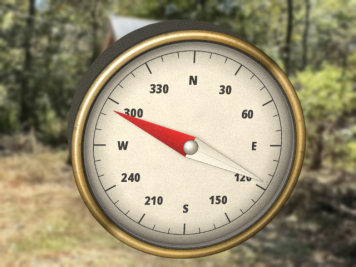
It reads value=295 unit=°
